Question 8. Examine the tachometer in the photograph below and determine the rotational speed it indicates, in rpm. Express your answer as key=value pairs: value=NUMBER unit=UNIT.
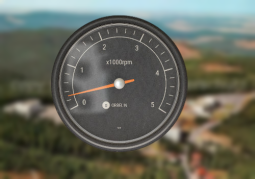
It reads value=300 unit=rpm
